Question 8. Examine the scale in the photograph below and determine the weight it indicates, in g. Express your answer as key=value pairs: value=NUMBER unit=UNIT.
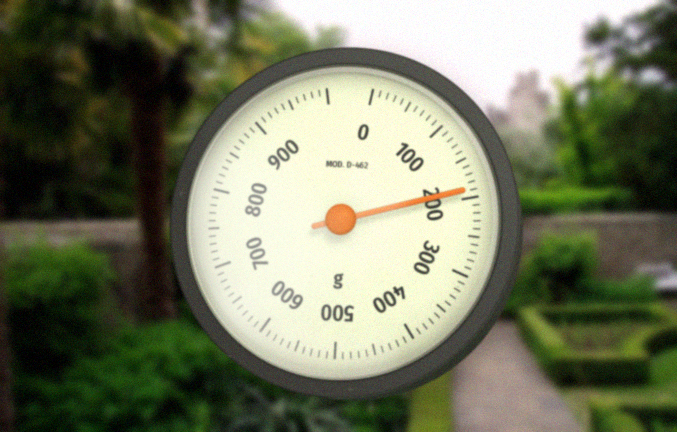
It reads value=190 unit=g
